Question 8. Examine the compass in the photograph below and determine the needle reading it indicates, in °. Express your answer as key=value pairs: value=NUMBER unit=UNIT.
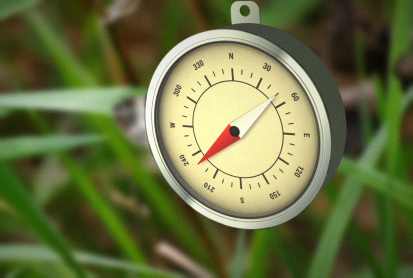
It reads value=230 unit=°
